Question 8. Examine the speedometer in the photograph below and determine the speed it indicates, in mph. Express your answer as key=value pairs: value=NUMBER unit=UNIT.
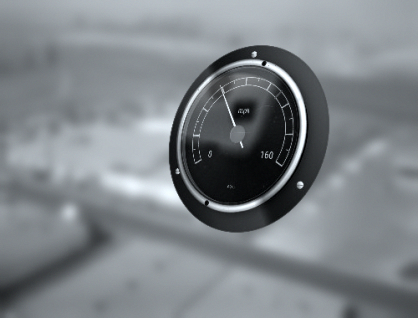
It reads value=60 unit=mph
